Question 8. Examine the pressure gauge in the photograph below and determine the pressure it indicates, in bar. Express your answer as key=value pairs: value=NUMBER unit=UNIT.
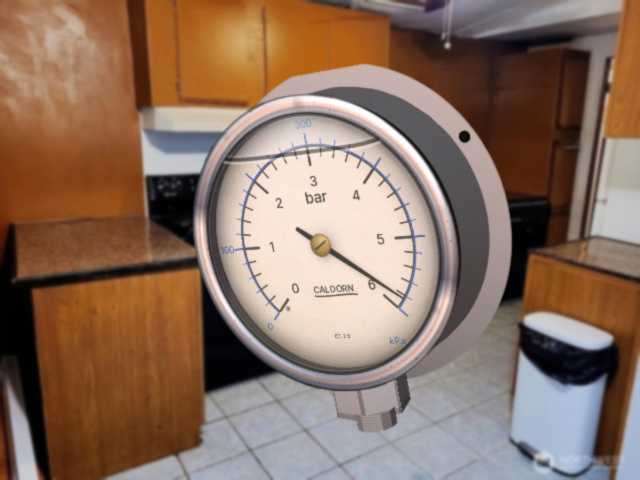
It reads value=5.8 unit=bar
